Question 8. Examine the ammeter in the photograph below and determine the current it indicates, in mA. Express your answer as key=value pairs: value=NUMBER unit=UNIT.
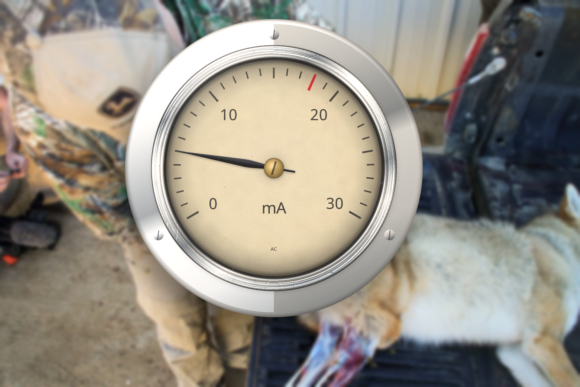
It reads value=5 unit=mA
